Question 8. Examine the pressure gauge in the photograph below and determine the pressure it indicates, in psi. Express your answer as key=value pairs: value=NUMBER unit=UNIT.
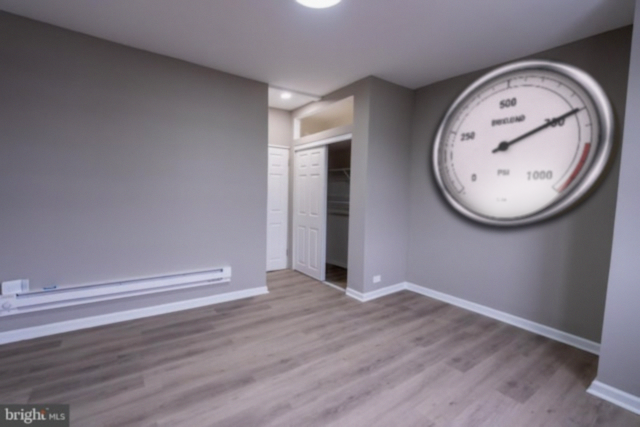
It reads value=750 unit=psi
